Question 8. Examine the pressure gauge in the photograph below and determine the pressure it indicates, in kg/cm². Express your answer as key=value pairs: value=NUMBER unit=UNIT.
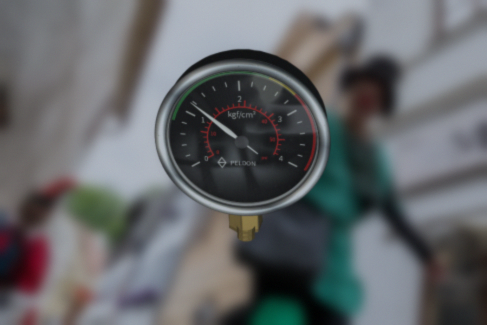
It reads value=1.2 unit=kg/cm²
